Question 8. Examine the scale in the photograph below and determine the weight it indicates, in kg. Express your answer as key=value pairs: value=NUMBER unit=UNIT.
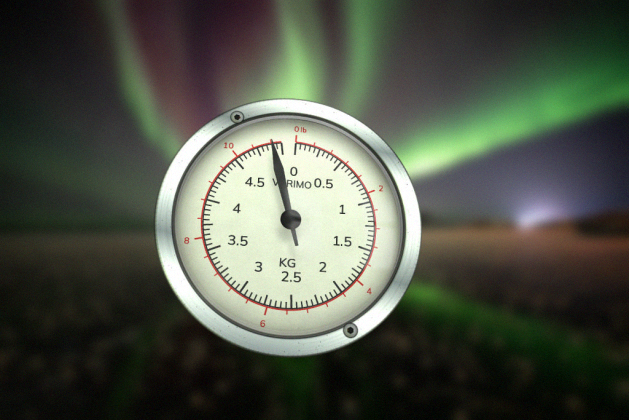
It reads value=4.9 unit=kg
